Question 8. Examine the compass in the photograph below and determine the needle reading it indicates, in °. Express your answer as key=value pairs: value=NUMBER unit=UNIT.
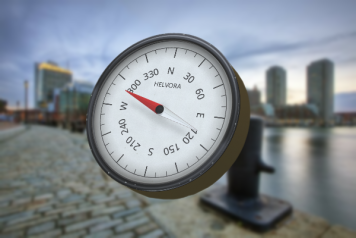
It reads value=290 unit=°
